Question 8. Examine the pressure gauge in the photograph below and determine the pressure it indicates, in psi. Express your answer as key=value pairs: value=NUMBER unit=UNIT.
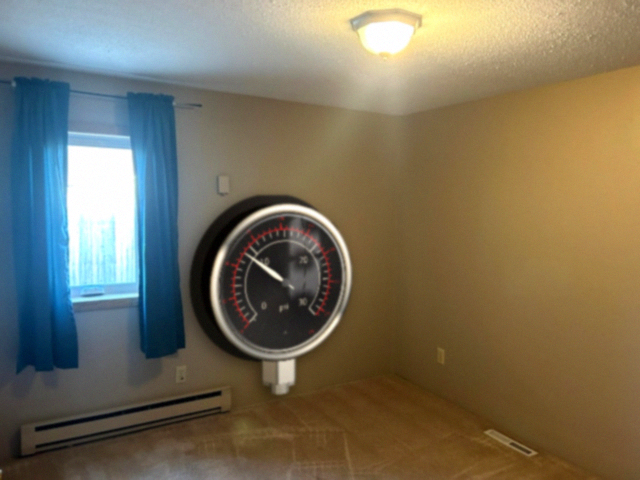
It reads value=9 unit=psi
